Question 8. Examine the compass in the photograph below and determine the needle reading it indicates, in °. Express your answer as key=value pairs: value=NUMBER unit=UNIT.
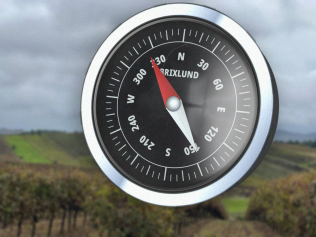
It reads value=325 unit=°
